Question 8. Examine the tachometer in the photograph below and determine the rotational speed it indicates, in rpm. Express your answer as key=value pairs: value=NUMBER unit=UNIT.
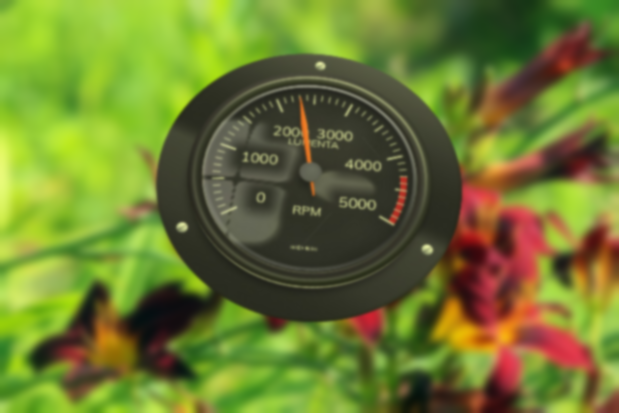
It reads value=2300 unit=rpm
